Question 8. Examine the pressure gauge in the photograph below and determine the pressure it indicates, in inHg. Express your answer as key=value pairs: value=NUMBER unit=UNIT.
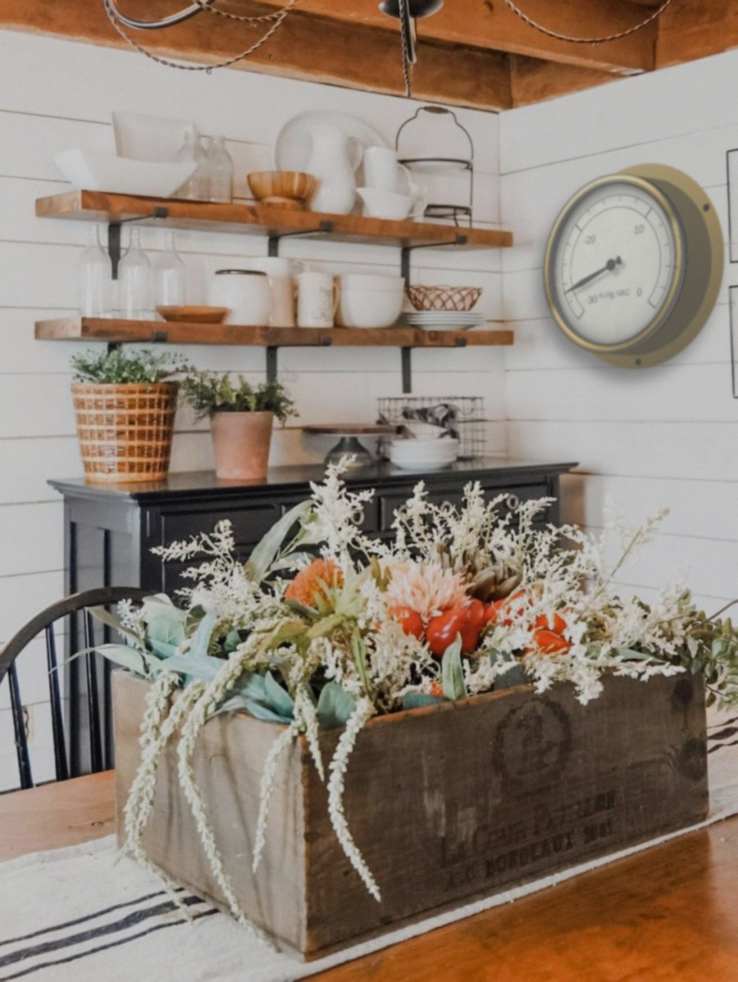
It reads value=-27 unit=inHg
